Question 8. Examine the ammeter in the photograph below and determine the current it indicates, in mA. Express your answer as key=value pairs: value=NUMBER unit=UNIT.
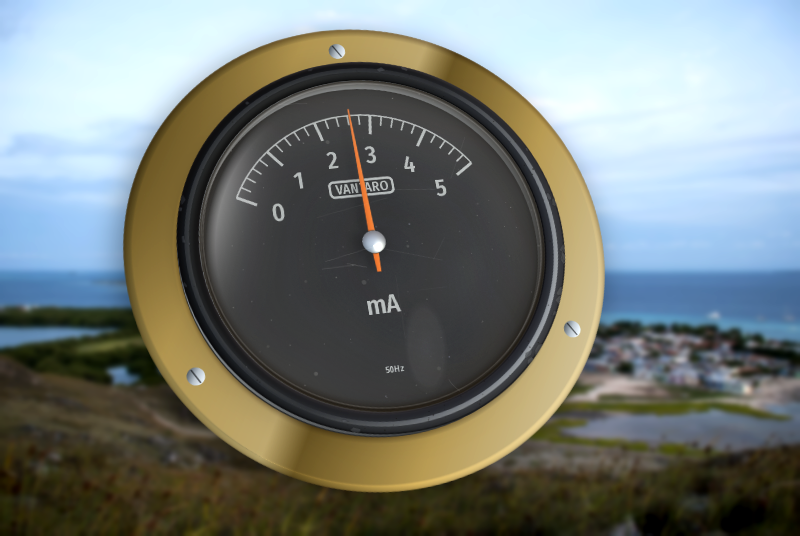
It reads value=2.6 unit=mA
